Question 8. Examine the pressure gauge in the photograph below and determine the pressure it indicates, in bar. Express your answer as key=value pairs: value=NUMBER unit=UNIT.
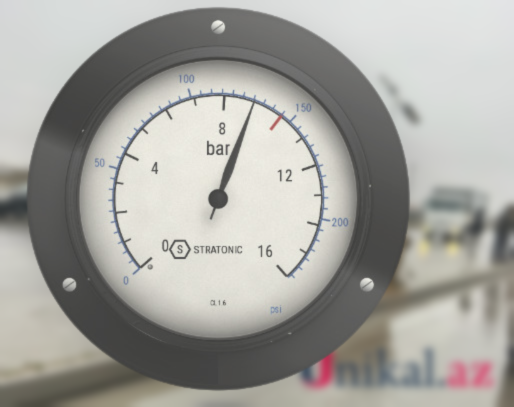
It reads value=9 unit=bar
